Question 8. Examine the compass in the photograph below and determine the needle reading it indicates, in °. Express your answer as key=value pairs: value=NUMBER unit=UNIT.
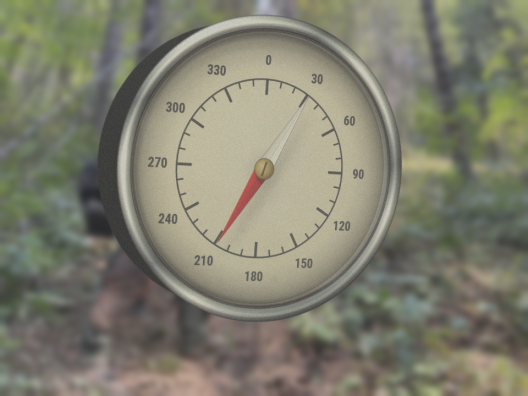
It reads value=210 unit=°
